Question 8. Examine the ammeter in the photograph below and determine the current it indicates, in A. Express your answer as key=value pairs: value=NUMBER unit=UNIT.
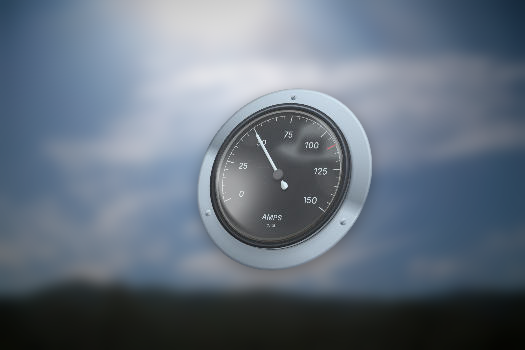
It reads value=50 unit=A
